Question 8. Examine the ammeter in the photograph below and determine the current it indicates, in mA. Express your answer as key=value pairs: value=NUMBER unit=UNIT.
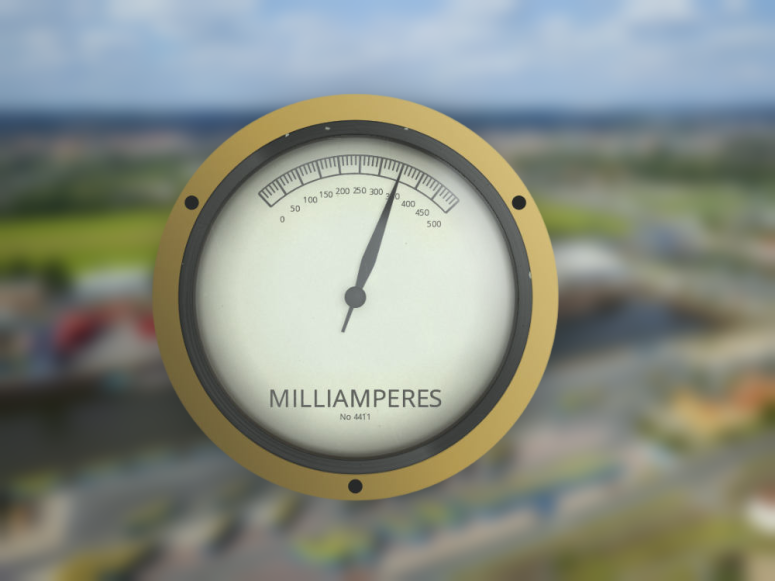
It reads value=350 unit=mA
